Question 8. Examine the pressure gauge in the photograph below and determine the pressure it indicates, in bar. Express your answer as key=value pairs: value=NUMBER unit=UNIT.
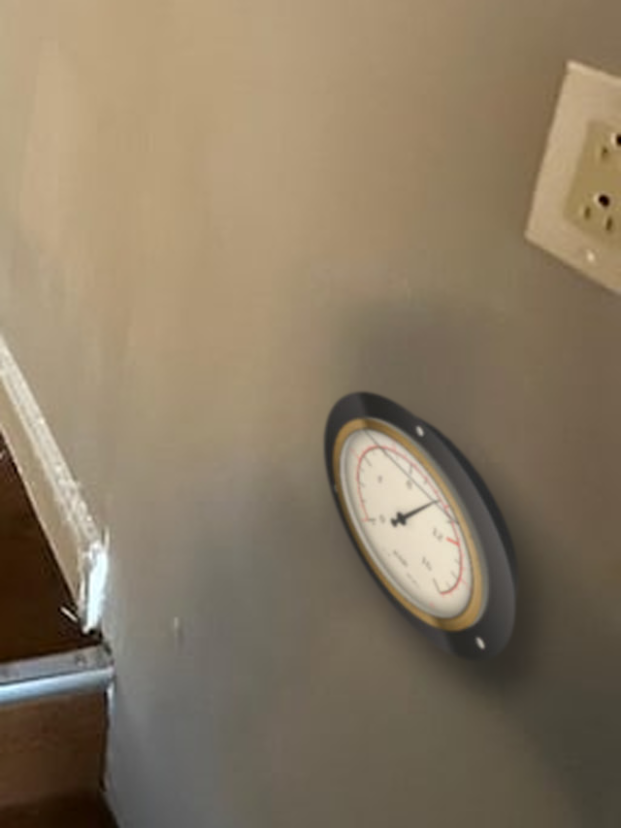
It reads value=10 unit=bar
